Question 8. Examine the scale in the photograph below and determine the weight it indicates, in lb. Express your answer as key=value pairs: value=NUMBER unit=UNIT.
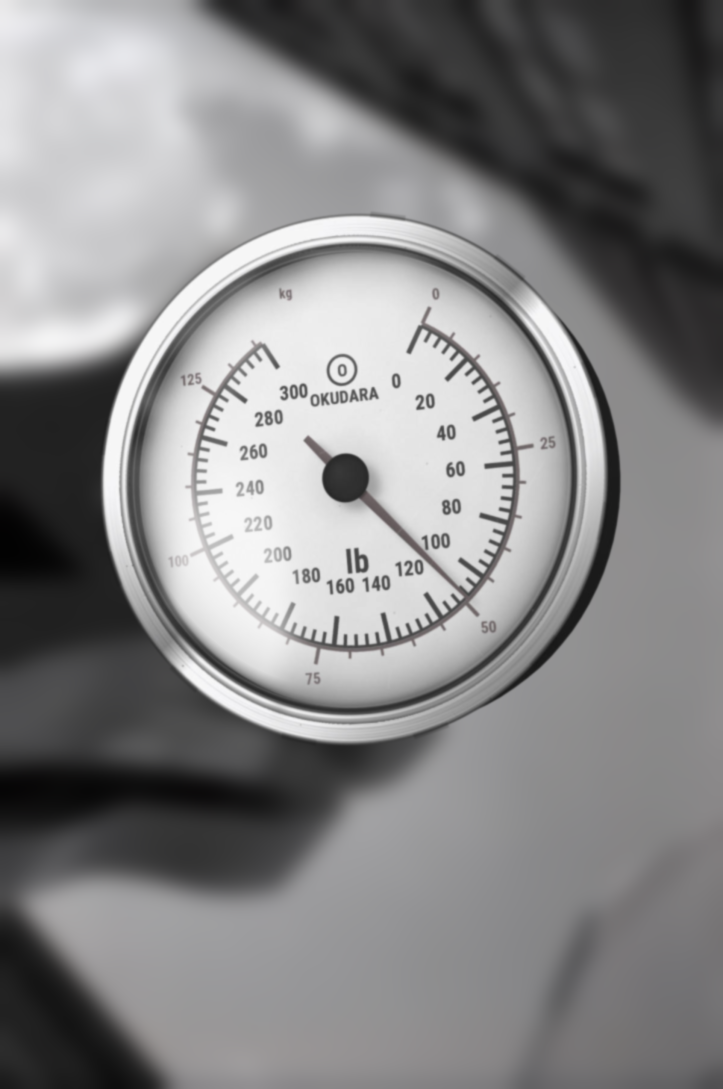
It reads value=108 unit=lb
